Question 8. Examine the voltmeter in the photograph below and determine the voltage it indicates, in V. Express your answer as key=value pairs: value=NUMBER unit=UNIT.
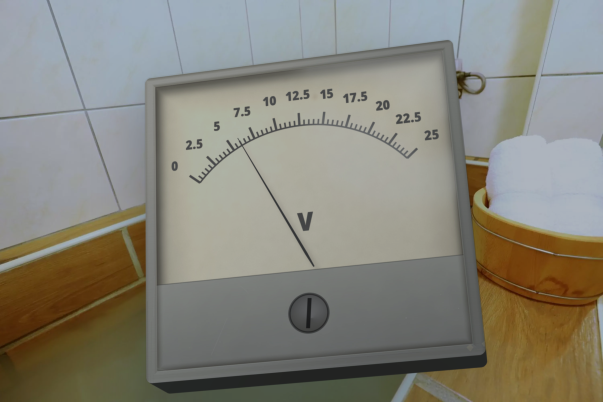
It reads value=6 unit=V
